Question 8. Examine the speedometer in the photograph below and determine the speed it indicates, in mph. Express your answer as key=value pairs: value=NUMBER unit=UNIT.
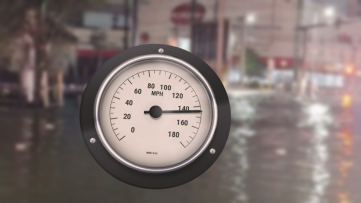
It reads value=145 unit=mph
